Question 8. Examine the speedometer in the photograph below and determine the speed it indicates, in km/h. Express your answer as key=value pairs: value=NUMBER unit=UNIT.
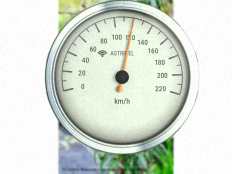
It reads value=120 unit=km/h
